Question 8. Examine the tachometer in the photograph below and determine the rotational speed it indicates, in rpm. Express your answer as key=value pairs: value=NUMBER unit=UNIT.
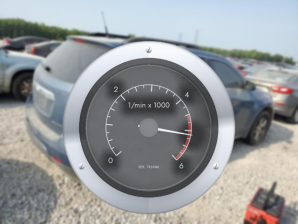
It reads value=5125 unit=rpm
